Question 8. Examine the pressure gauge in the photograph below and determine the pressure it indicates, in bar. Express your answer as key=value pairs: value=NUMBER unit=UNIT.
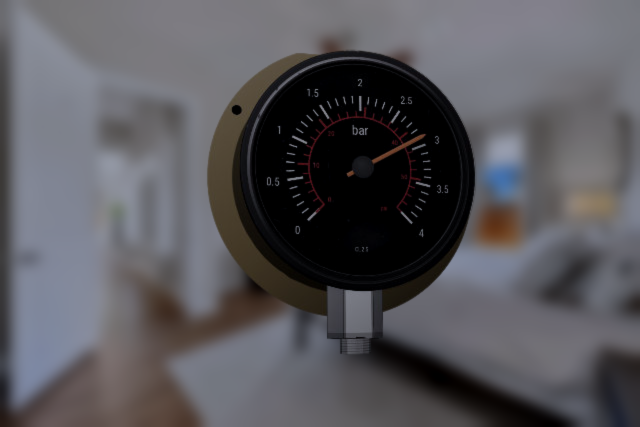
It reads value=2.9 unit=bar
